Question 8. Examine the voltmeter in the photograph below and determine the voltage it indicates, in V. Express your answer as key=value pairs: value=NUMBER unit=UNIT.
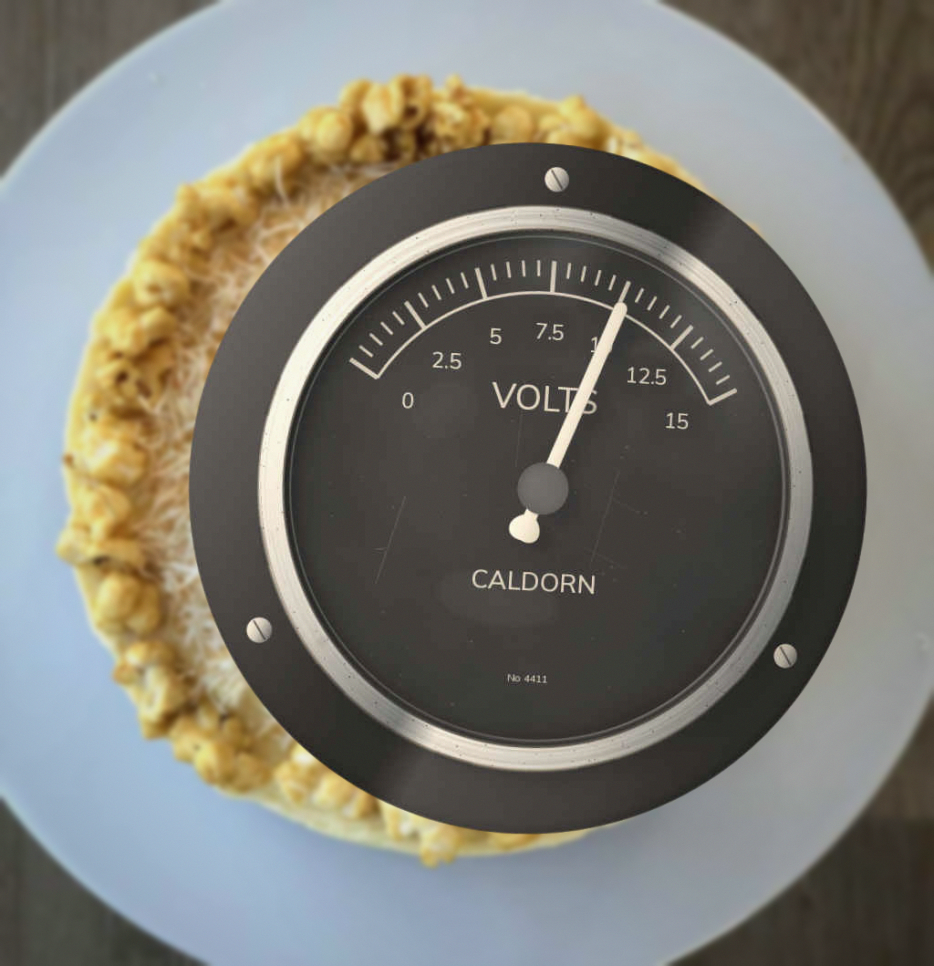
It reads value=10 unit=V
